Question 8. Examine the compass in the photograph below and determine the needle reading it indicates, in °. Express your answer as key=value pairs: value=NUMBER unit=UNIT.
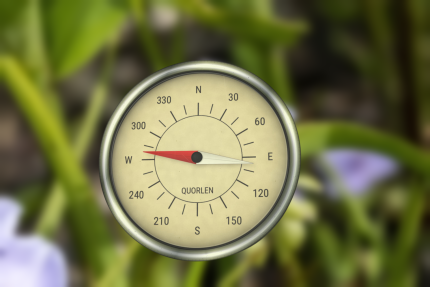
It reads value=277.5 unit=°
